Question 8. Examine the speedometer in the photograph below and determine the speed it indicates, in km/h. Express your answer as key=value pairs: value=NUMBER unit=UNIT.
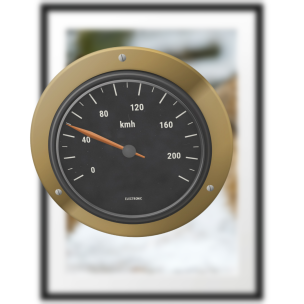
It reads value=50 unit=km/h
